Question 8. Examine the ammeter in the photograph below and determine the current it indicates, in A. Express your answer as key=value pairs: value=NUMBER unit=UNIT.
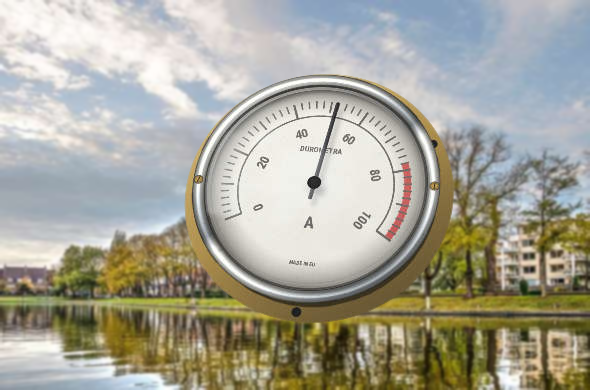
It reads value=52 unit=A
